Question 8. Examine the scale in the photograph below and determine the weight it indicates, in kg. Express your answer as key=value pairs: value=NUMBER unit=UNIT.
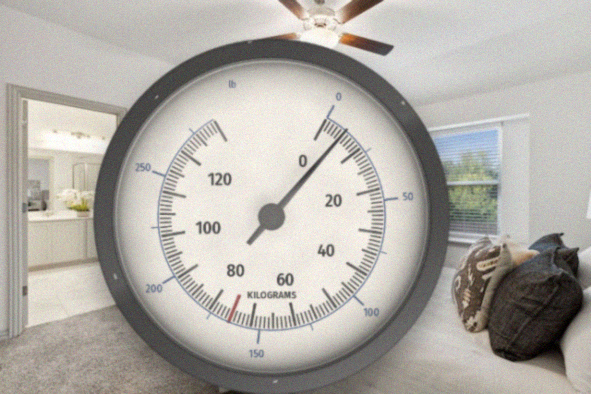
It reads value=5 unit=kg
